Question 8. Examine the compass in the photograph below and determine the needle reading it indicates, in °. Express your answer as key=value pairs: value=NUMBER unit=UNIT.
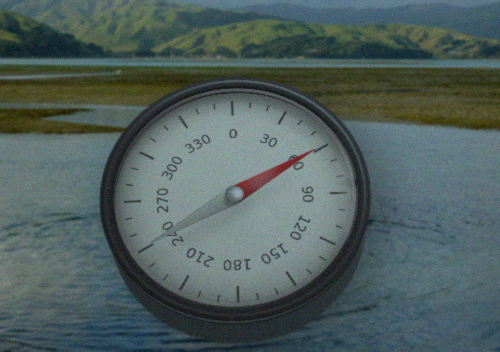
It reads value=60 unit=°
